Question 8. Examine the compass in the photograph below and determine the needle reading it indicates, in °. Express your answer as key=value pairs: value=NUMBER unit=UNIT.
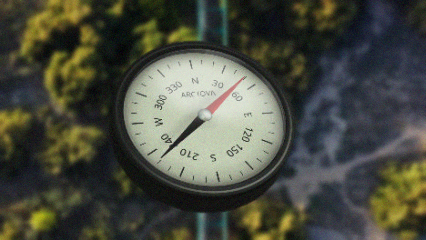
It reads value=50 unit=°
